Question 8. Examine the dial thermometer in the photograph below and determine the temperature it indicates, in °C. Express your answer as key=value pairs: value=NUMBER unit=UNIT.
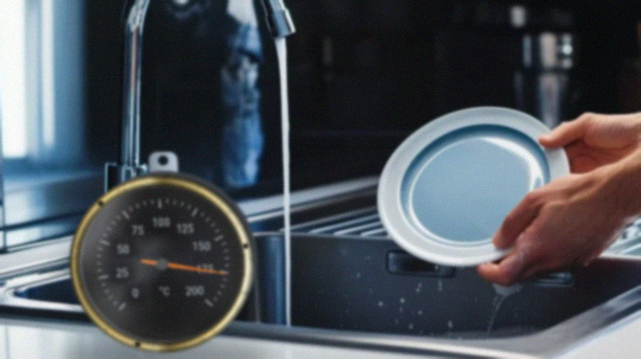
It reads value=175 unit=°C
